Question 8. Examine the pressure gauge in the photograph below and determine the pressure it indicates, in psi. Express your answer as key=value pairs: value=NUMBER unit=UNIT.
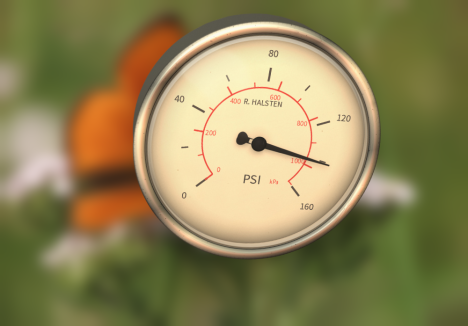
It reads value=140 unit=psi
